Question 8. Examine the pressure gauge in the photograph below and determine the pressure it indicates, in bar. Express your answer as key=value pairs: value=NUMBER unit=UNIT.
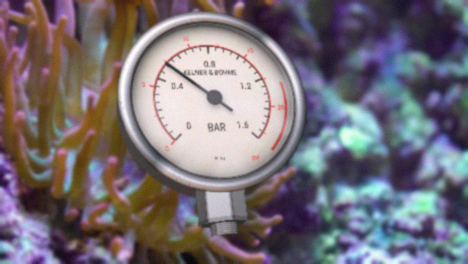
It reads value=0.5 unit=bar
